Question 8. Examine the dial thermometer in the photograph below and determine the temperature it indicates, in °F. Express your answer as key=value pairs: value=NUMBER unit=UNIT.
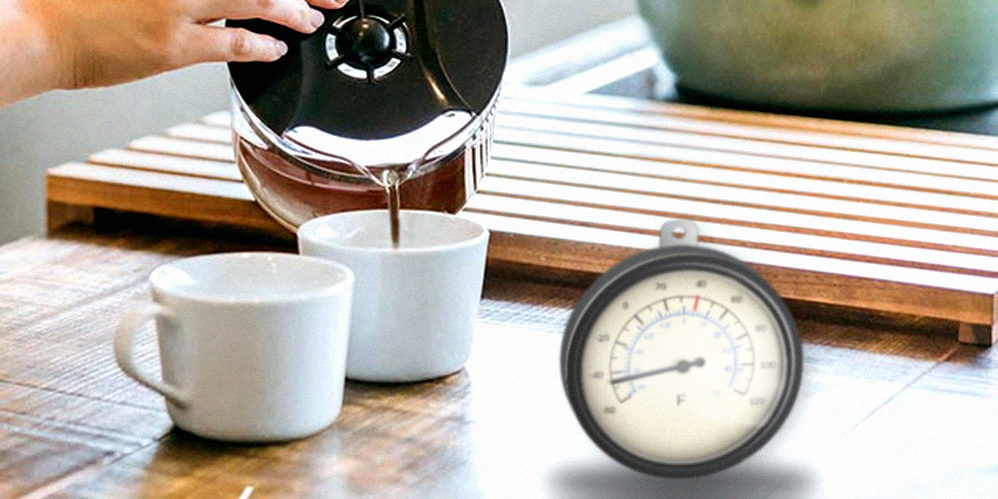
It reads value=-45 unit=°F
